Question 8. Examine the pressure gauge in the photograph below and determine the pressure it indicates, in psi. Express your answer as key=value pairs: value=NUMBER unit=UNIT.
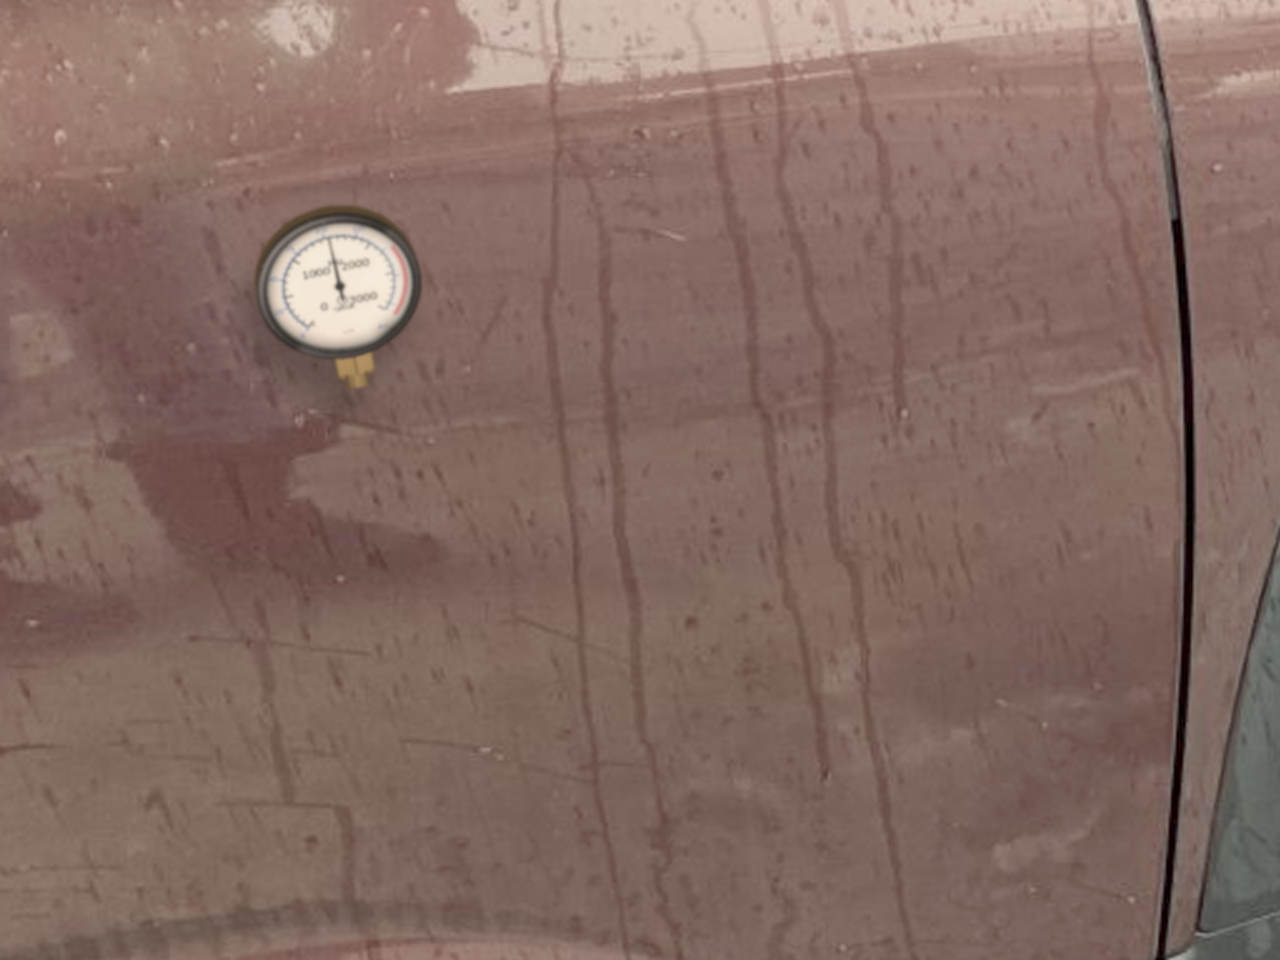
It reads value=1500 unit=psi
